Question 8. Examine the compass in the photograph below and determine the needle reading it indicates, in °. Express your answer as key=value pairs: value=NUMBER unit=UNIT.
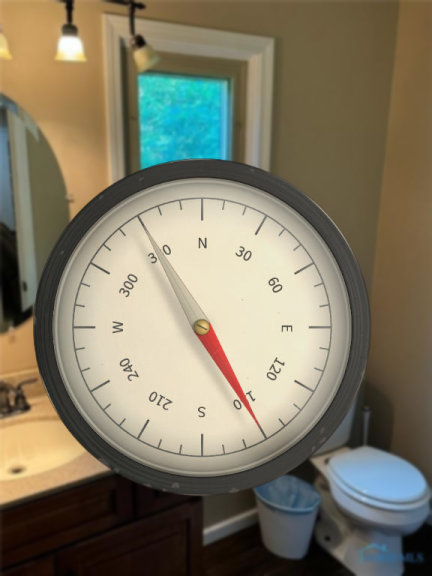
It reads value=150 unit=°
